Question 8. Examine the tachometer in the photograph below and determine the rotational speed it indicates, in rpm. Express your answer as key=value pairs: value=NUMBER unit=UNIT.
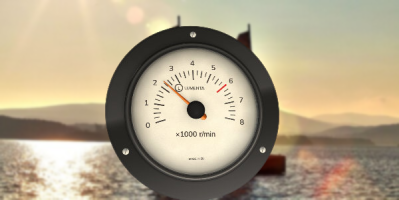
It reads value=2250 unit=rpm
